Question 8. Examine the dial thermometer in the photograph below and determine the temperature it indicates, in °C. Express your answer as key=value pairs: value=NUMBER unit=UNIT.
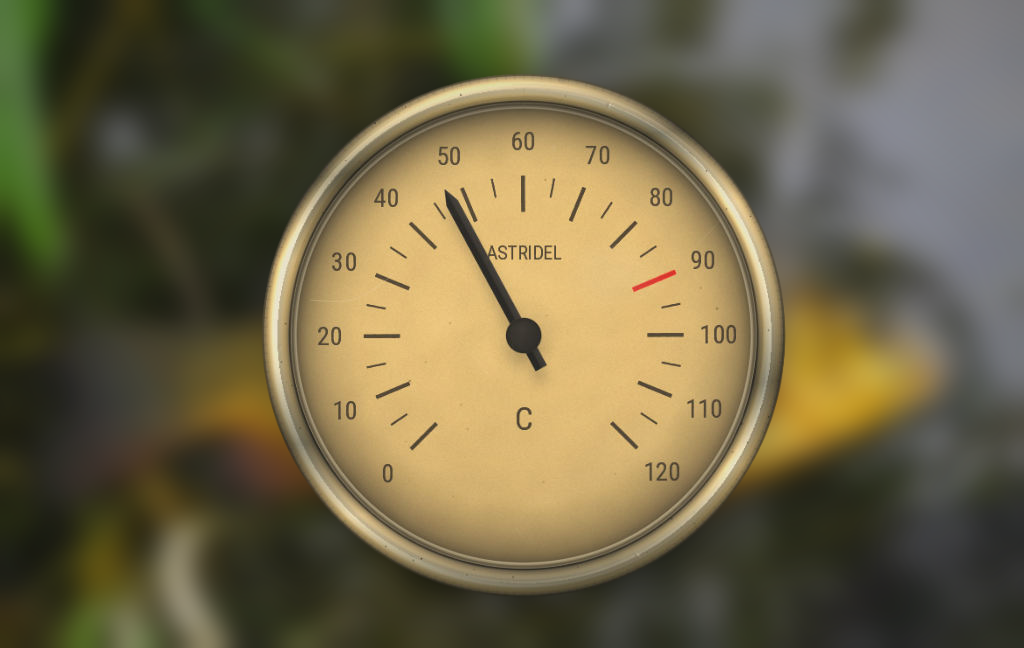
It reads value=47.5 unit=°C
